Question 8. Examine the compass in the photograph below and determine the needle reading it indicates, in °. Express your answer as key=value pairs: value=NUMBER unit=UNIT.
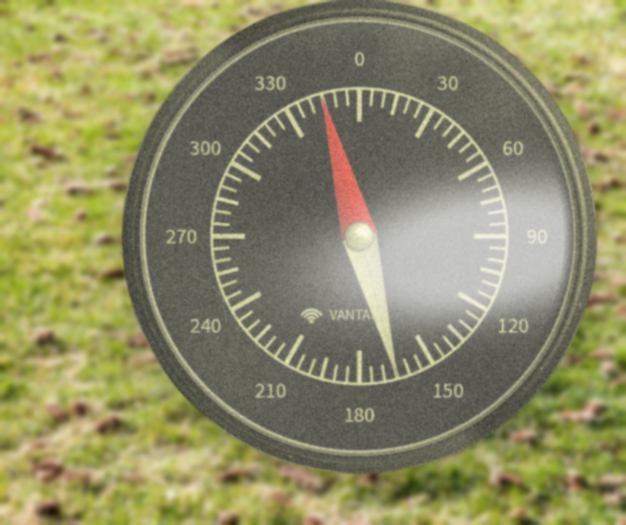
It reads value=345 unit=°
